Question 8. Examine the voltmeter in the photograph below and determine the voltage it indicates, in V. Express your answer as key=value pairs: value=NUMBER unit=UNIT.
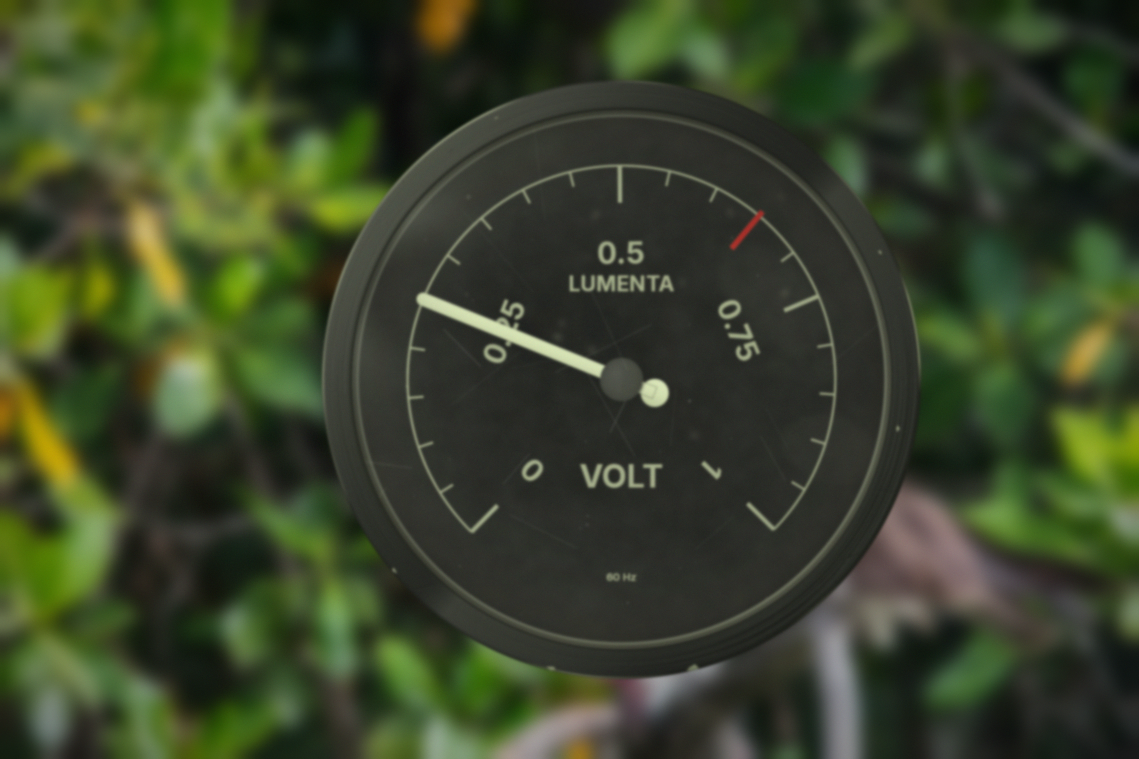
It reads value=0.25 unit=V
